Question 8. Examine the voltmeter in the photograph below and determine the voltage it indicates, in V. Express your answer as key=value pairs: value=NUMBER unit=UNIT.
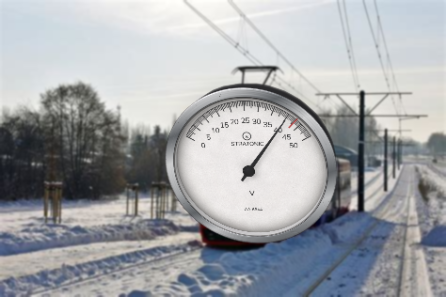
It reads value=40 unit=V
